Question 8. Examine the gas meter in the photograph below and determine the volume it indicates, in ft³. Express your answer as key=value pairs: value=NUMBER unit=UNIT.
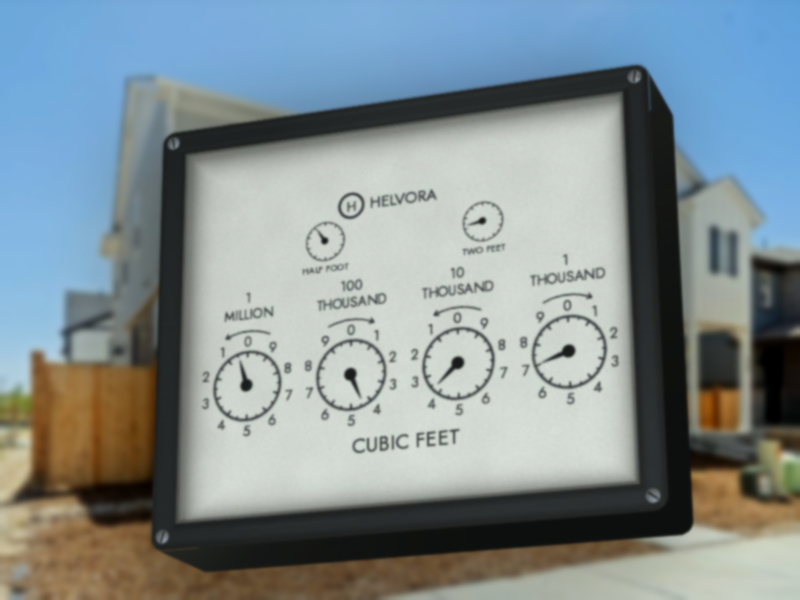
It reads value=43700 unit=ft³
